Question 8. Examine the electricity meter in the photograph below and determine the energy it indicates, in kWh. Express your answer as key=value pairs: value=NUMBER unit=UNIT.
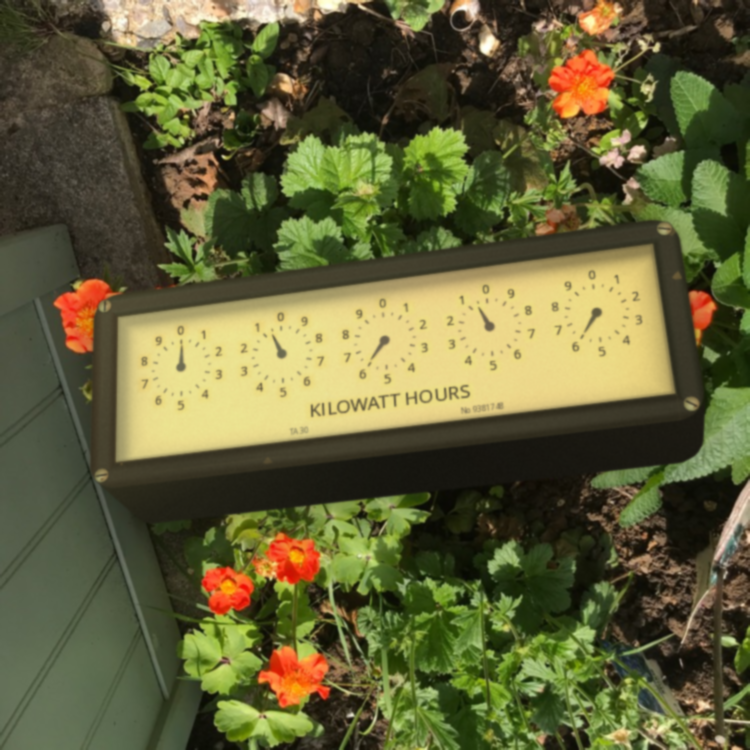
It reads value=606 unit=kWh
